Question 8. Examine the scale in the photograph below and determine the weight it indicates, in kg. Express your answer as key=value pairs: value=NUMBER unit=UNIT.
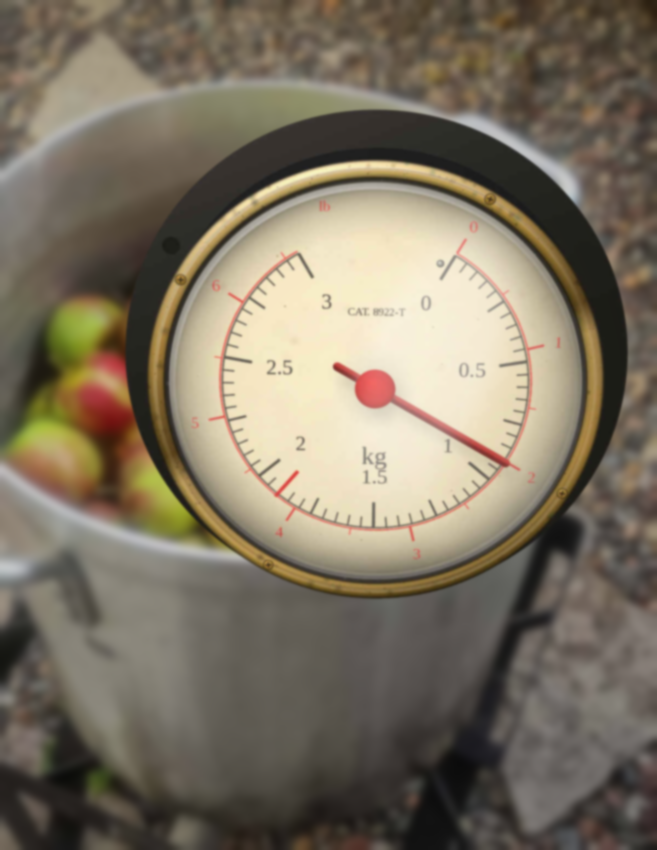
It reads value=0.9 unit=kg
